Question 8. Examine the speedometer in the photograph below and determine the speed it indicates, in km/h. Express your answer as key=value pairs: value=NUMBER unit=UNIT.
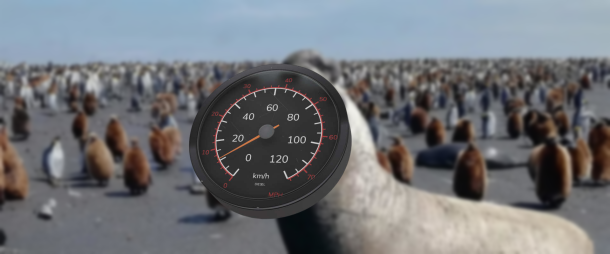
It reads value=10 unit=km/h
